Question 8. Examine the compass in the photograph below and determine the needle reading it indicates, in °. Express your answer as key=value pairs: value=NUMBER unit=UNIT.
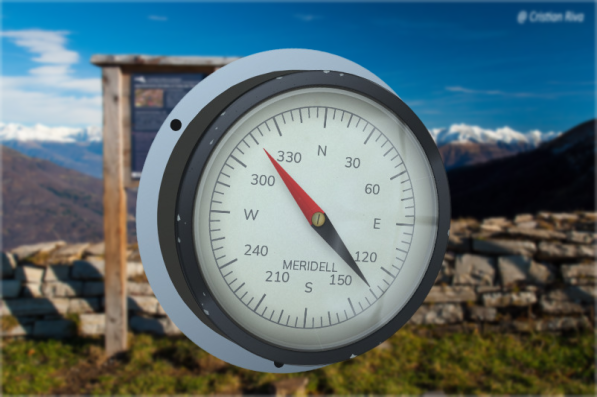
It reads value=315 unit=°
